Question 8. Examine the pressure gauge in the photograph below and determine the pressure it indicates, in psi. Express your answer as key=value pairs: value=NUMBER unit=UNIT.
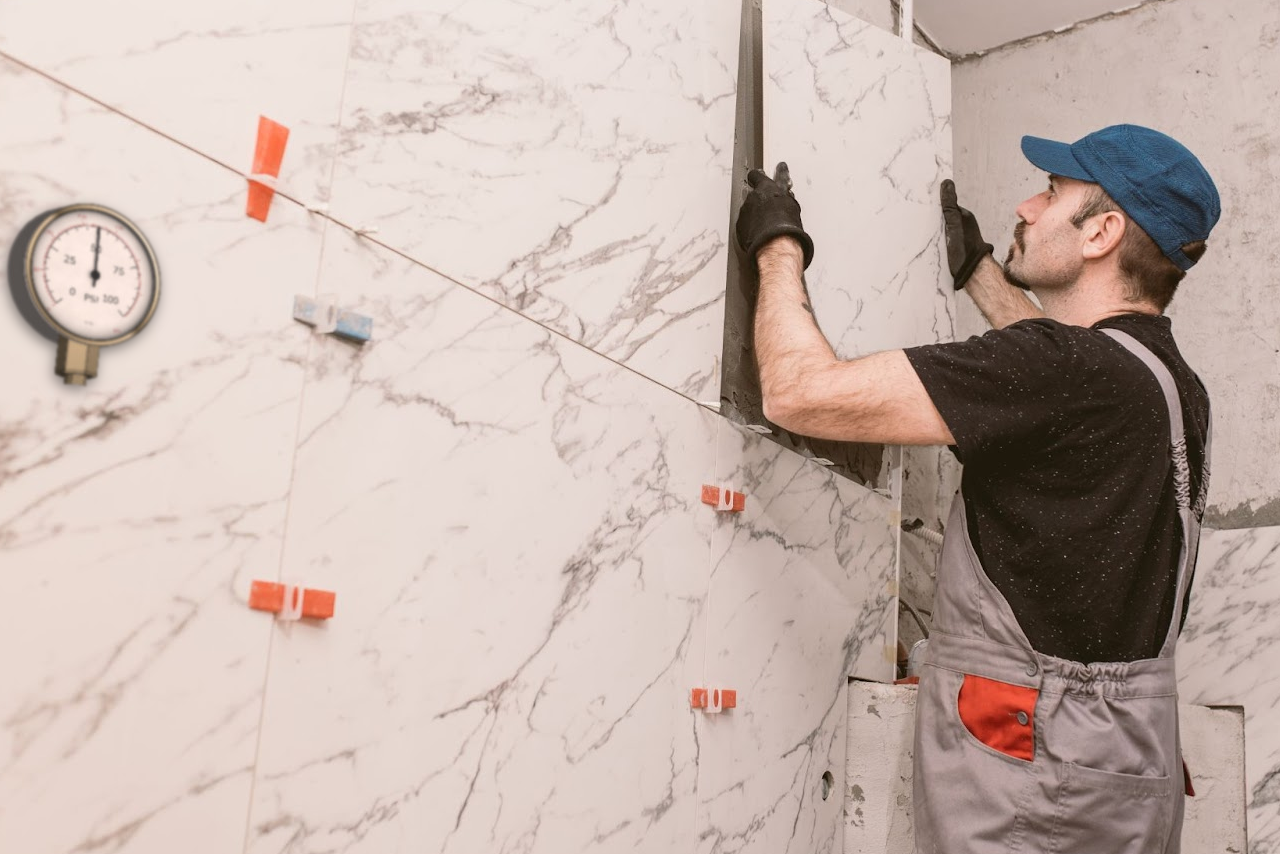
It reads value=50 unit=psi
